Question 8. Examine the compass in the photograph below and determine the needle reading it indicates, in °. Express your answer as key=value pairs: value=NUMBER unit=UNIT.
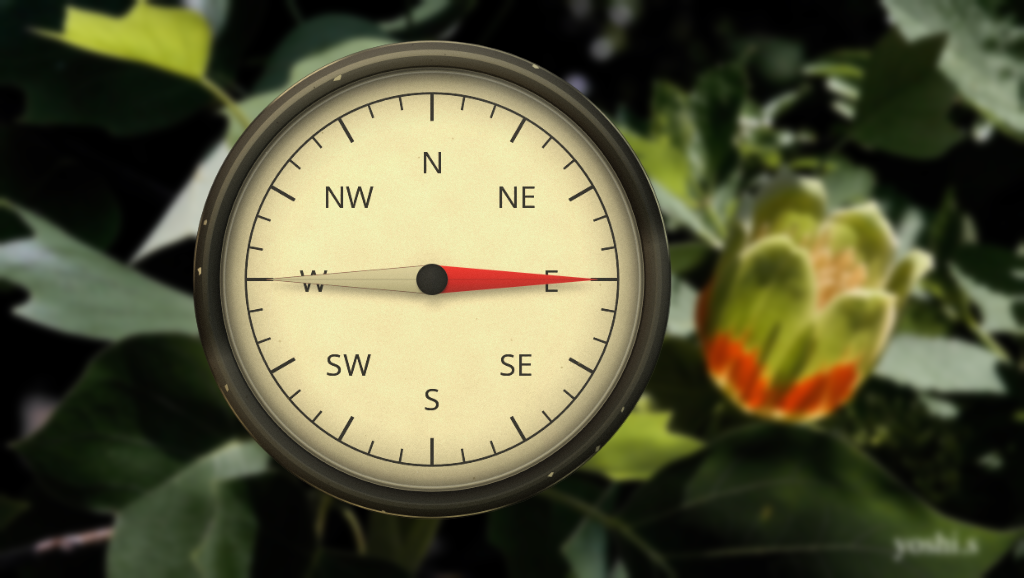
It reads value=90 unit=°
